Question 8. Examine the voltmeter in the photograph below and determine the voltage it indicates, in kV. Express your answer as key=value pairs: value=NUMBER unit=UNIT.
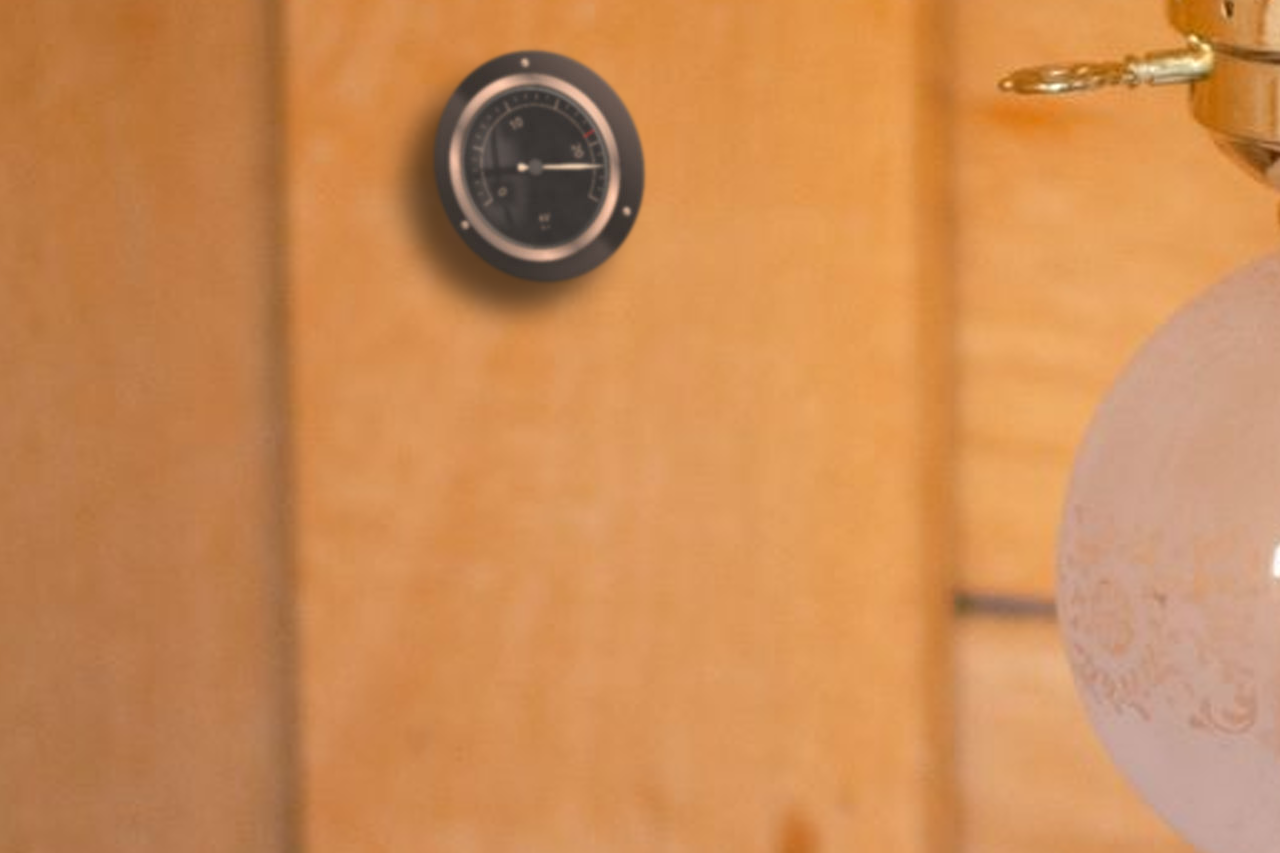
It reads value=22 unit=kV
